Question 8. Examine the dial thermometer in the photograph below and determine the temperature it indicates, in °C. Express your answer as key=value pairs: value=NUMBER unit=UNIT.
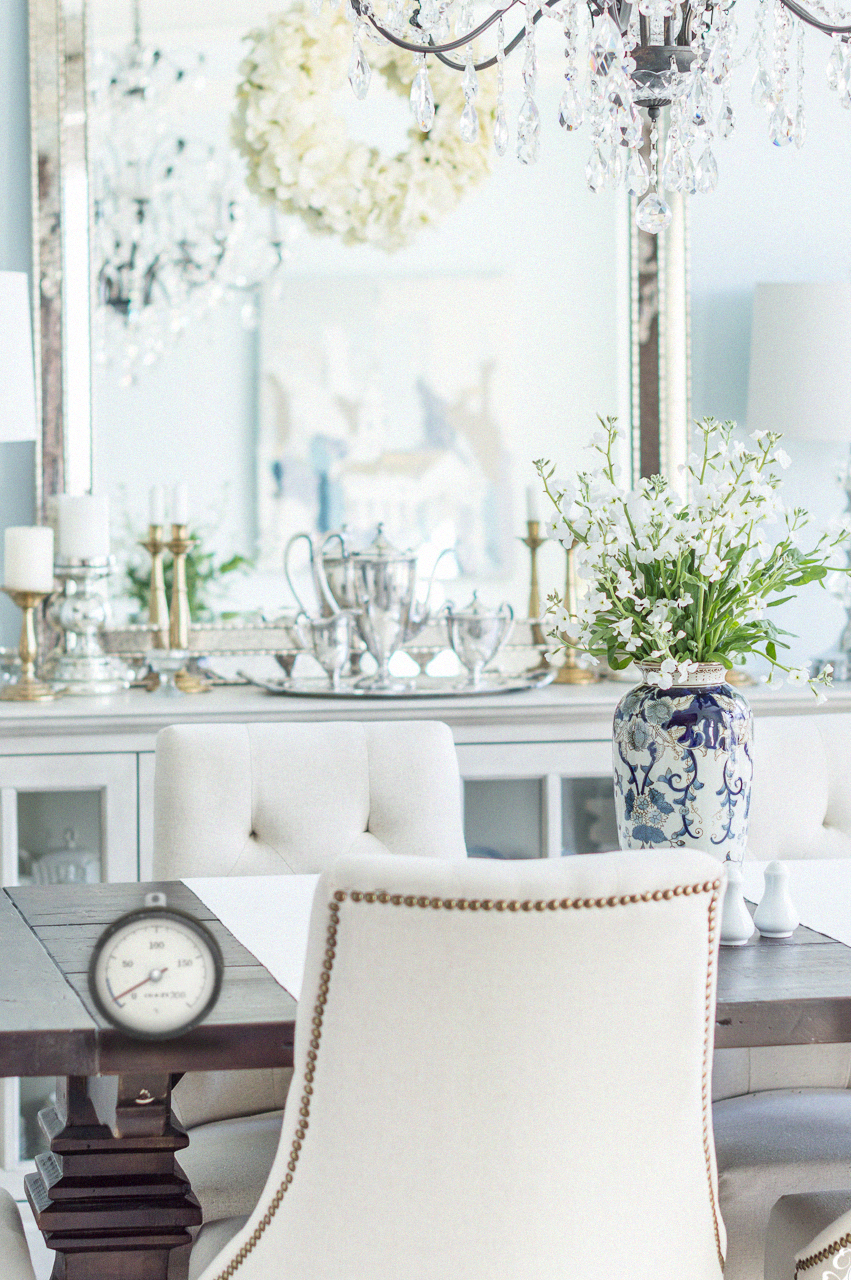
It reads value=10 unit=°C
